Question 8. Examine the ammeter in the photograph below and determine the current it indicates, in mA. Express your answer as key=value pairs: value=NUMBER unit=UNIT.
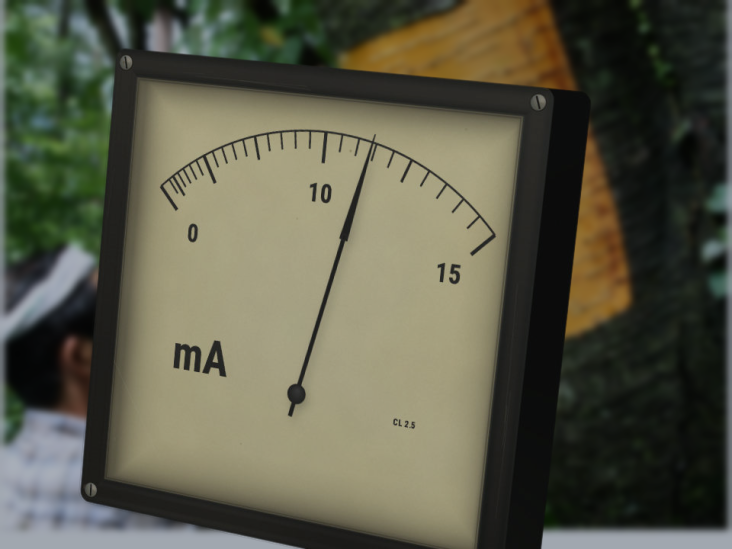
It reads value=11.5 unit=mA
